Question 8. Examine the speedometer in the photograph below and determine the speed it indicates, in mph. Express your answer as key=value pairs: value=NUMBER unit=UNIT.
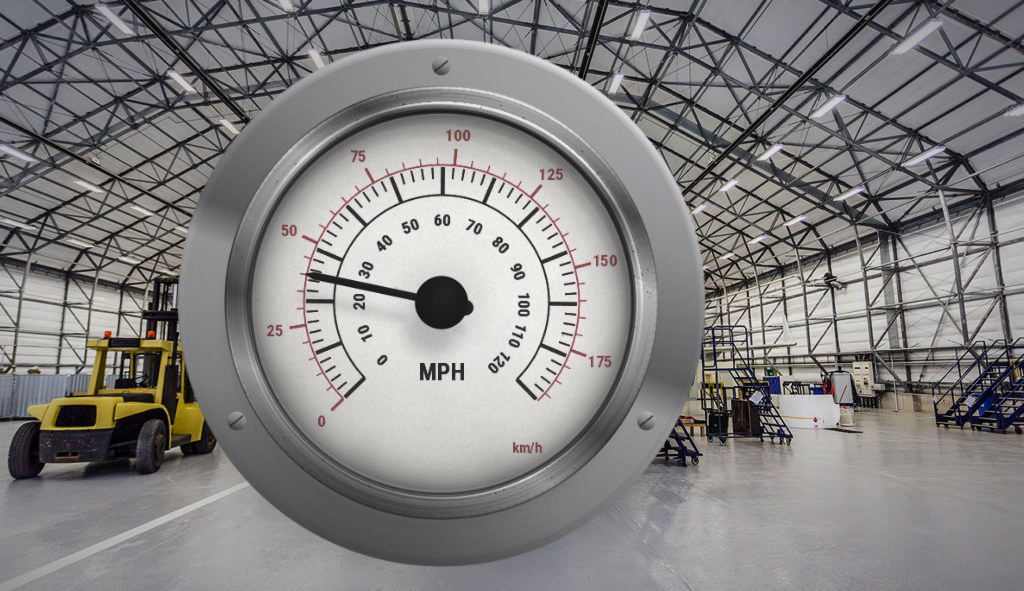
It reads value=25 unit=mph
